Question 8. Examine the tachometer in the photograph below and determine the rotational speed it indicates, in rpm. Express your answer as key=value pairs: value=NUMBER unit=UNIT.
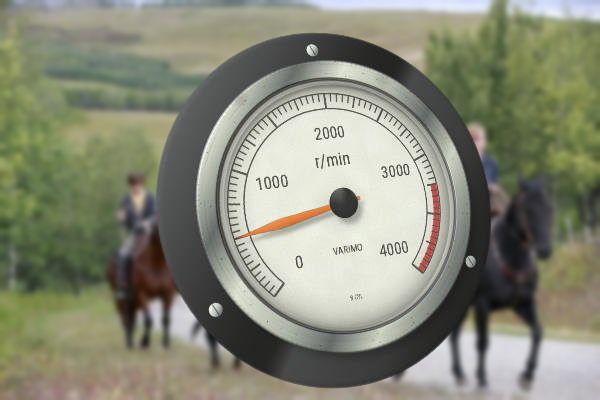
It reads value=500 unit=rpm
